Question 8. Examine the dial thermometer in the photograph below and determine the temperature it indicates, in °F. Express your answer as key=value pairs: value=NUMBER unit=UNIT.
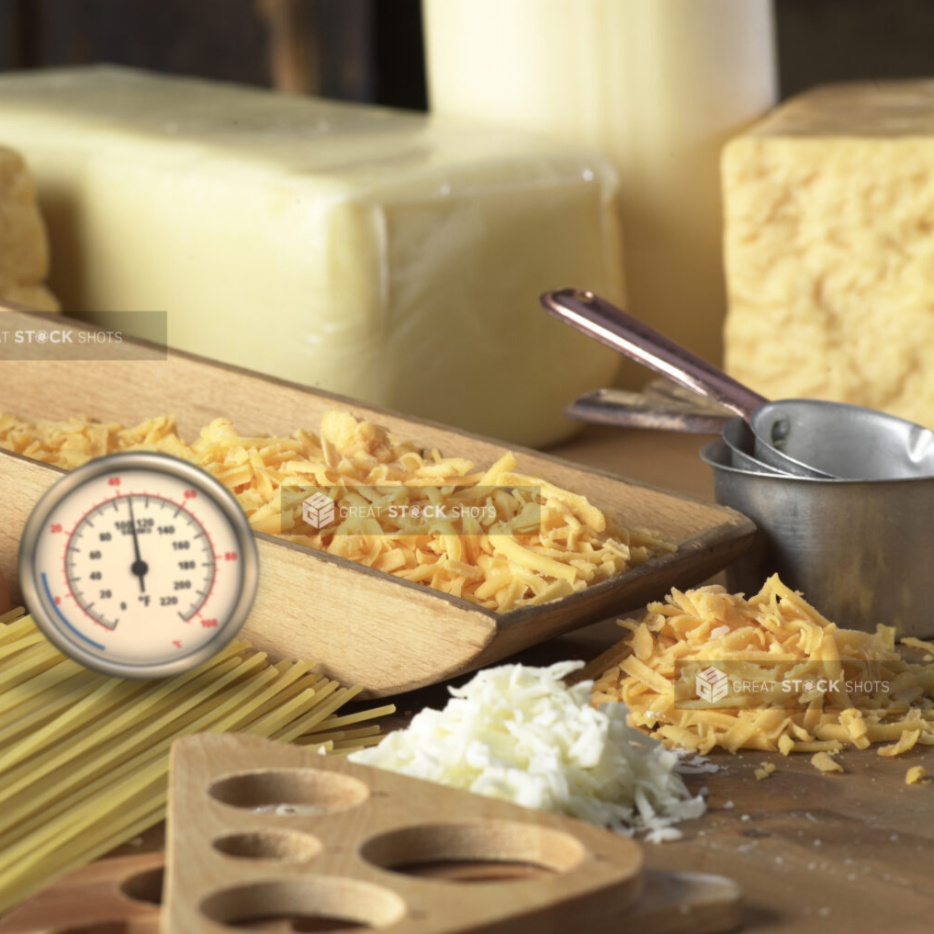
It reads value=110 unit=°F
